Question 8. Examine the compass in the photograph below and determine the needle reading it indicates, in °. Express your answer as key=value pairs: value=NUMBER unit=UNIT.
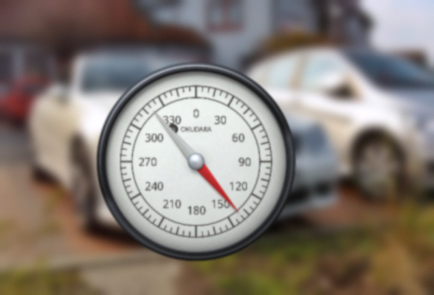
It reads value=140 unit=°
